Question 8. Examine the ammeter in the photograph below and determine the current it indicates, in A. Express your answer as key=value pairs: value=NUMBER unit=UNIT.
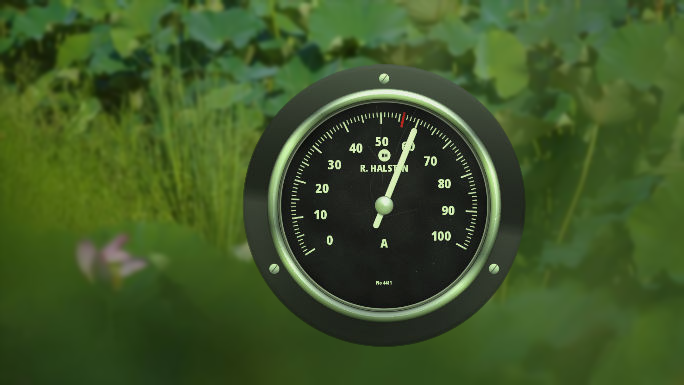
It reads value=60 unit=A
